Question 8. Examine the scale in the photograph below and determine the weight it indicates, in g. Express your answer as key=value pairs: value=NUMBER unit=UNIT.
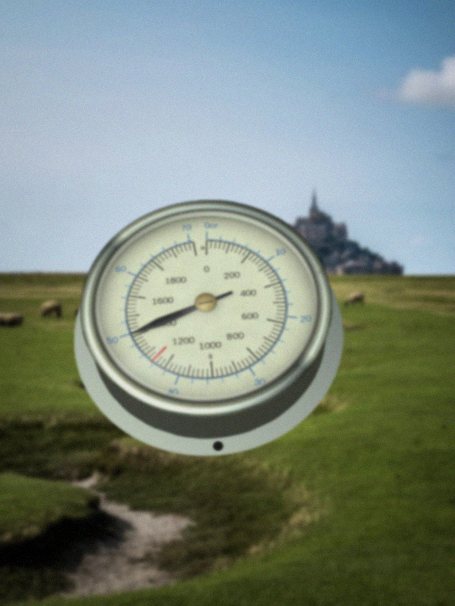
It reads value=1400 unit=g
